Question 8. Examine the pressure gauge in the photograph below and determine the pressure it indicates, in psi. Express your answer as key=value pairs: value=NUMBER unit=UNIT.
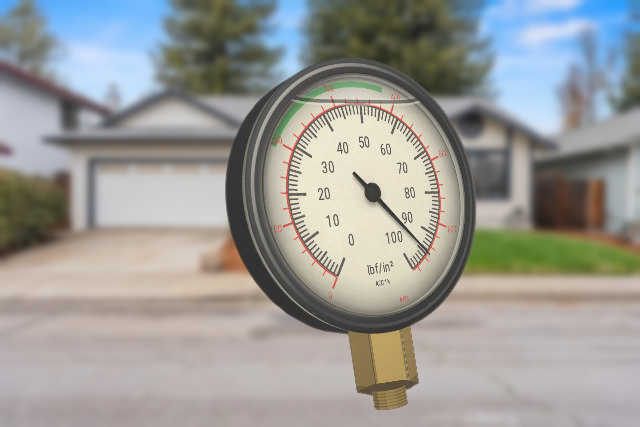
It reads value=95 unit=psi
